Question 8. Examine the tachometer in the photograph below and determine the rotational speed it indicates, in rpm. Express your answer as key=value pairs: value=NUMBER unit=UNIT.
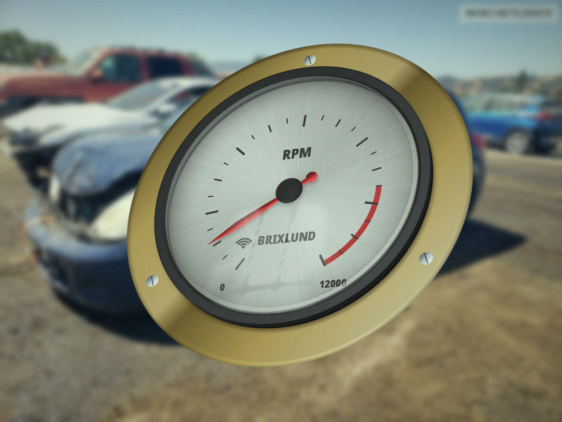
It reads value=1000 unit=rpm
